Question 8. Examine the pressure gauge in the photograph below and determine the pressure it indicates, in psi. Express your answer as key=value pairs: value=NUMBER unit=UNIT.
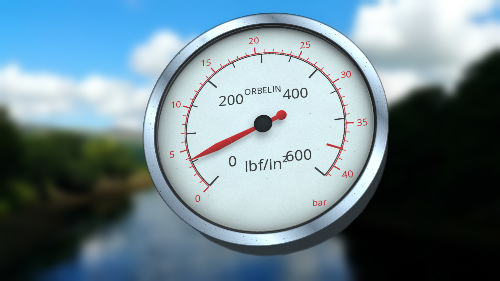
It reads value=50 unit=psi
